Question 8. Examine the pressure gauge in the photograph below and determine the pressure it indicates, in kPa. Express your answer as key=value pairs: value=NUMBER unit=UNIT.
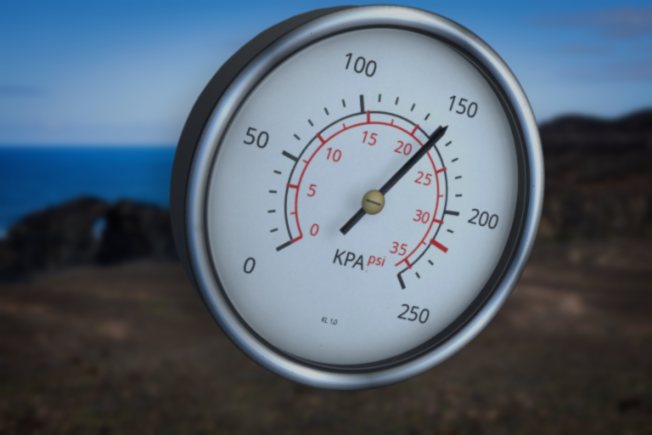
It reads value=150 unit=kPa
